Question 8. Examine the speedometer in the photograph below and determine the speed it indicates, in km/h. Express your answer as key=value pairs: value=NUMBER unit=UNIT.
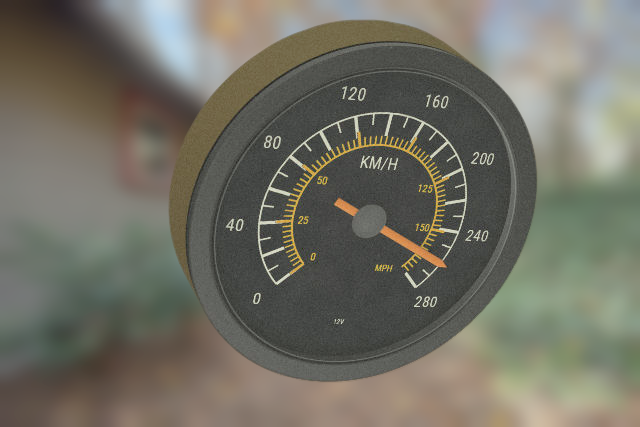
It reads value=260 unit=km/h
